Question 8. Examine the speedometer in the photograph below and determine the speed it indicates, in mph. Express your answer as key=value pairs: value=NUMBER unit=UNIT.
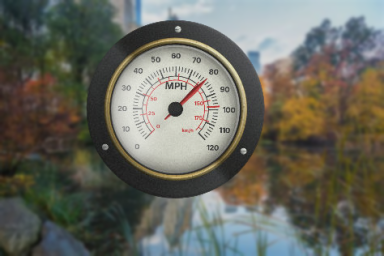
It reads value=80 unit=mph
